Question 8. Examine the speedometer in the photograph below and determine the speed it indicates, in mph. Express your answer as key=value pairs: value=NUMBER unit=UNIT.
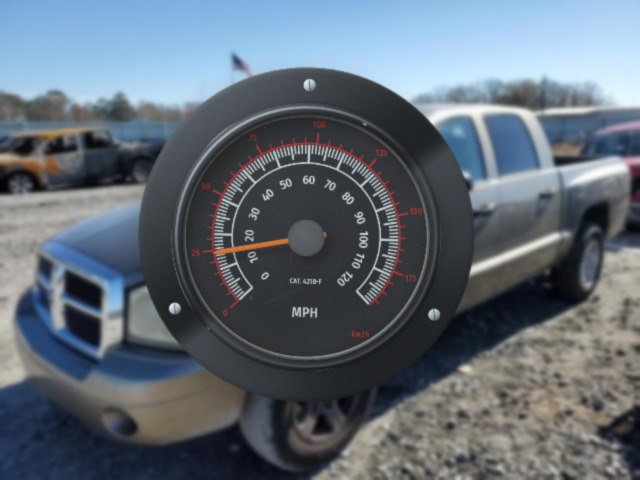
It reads value=15 unit=mph
